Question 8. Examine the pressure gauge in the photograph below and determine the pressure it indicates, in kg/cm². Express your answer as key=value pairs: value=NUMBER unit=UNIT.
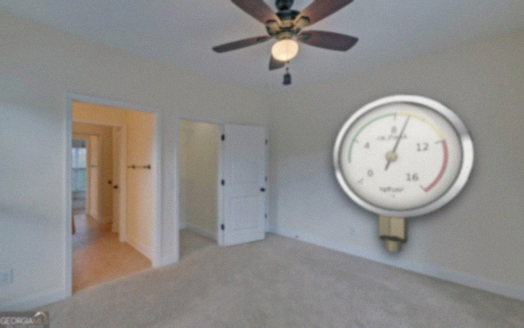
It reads value=9 unit=kg/cm²
